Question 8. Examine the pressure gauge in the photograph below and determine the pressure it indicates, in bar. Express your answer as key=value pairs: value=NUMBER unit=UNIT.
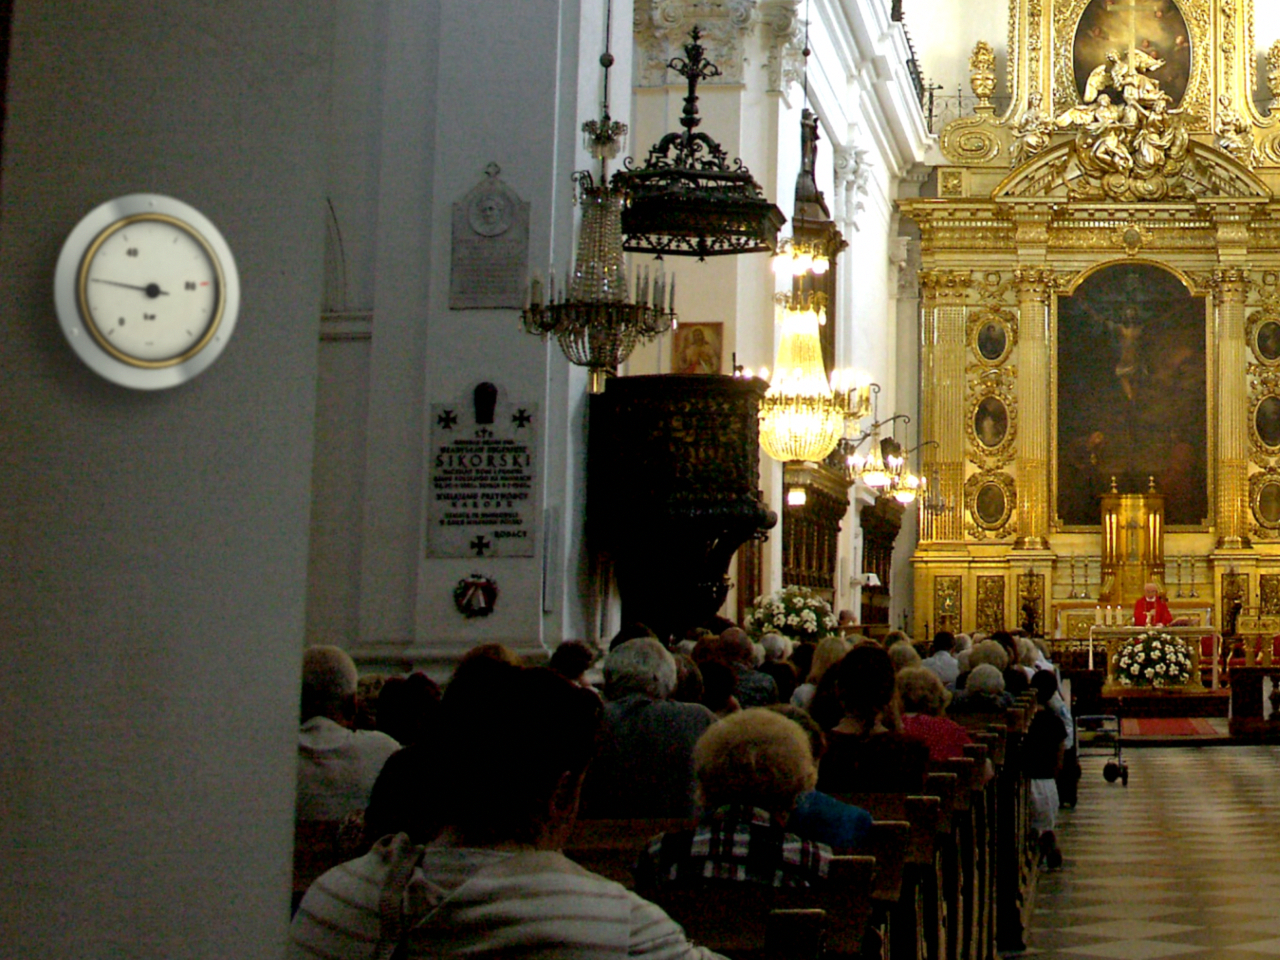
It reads value=20 unit=bar
